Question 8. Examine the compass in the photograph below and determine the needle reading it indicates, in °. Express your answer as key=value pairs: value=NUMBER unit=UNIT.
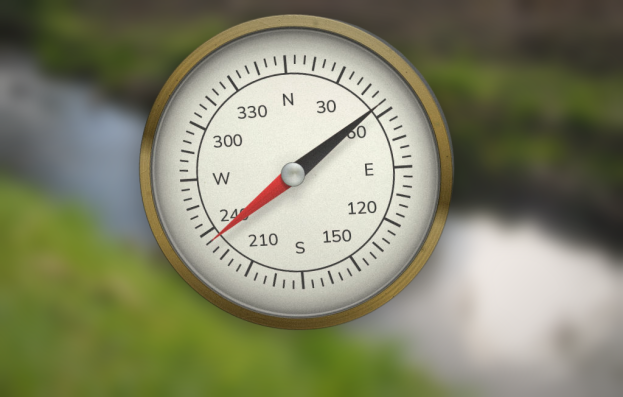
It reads value=235 unit=°
